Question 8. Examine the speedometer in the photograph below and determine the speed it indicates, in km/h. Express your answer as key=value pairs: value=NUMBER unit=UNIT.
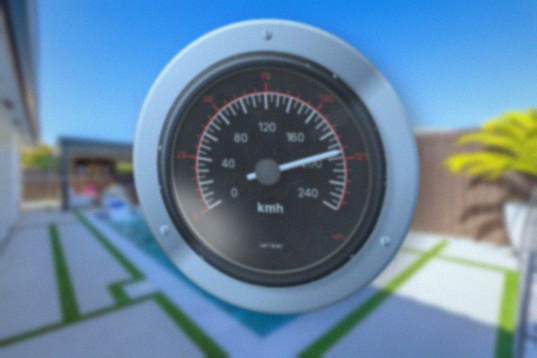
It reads value=195 unit=km/h
